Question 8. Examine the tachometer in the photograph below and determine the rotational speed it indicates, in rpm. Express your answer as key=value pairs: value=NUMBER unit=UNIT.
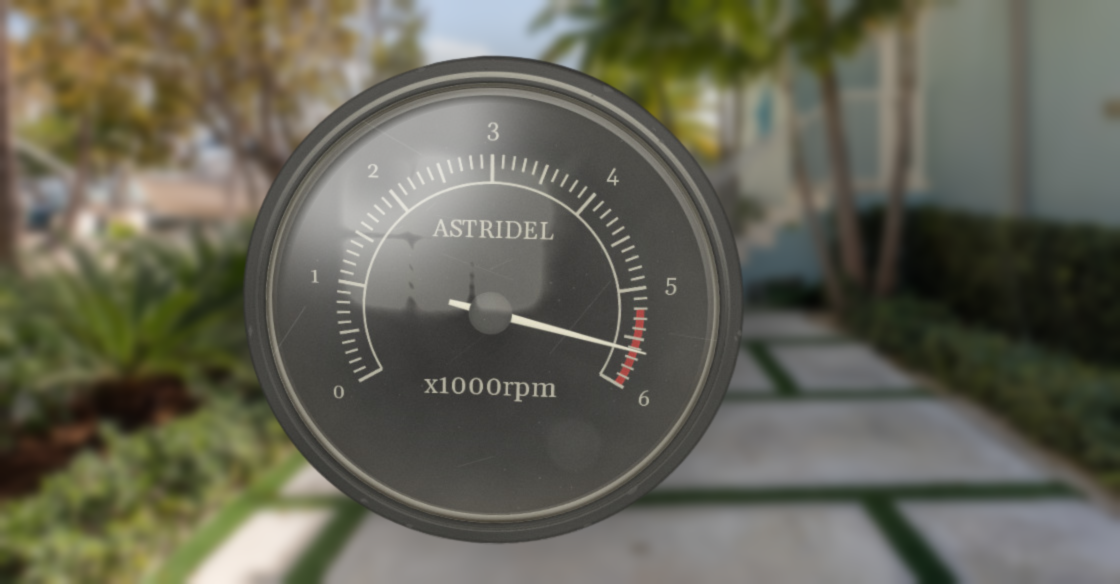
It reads value=5600 unit=rpm
